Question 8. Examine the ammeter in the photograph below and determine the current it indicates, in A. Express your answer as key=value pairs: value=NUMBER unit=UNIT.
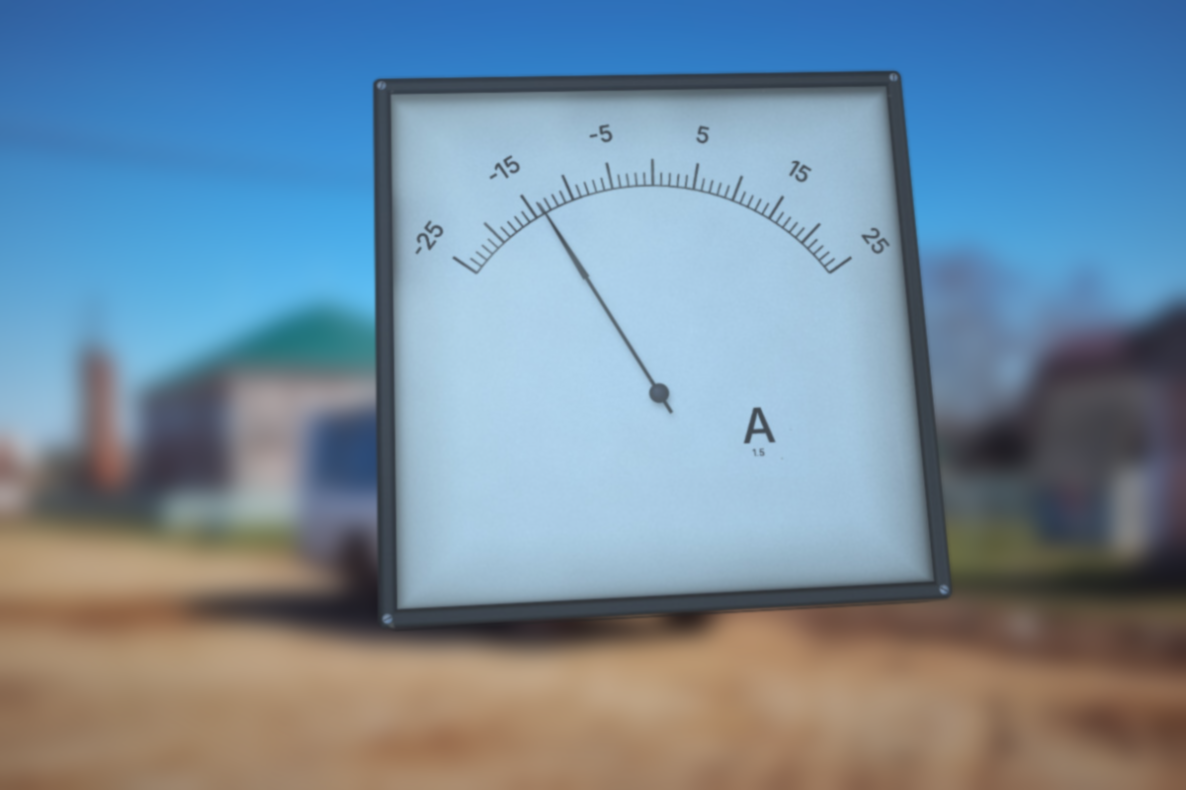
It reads value=-14 unit=A
